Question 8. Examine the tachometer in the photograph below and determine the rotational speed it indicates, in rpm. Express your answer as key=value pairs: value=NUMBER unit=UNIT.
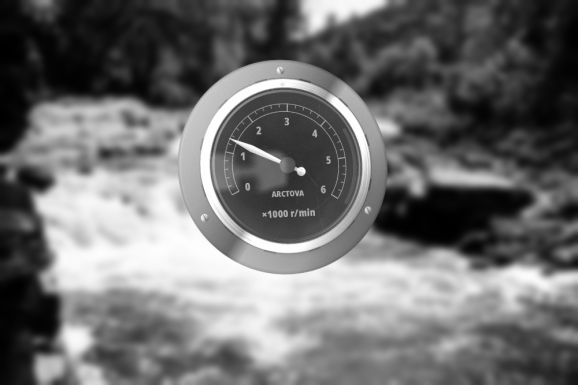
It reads value=1300 unit=rpm
